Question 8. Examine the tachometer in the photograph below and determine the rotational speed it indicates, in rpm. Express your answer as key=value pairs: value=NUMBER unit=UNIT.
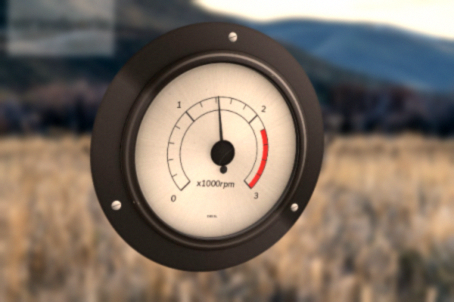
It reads value=1400 unit=rpm
